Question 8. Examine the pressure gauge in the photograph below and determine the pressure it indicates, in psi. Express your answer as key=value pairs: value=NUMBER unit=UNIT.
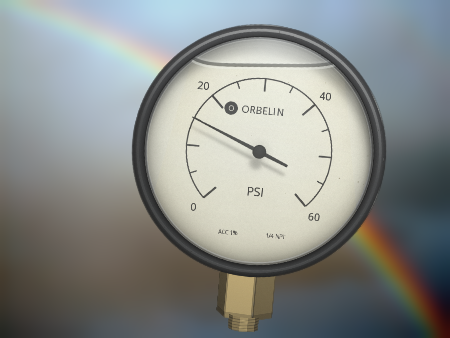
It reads value=15 unit=psi
